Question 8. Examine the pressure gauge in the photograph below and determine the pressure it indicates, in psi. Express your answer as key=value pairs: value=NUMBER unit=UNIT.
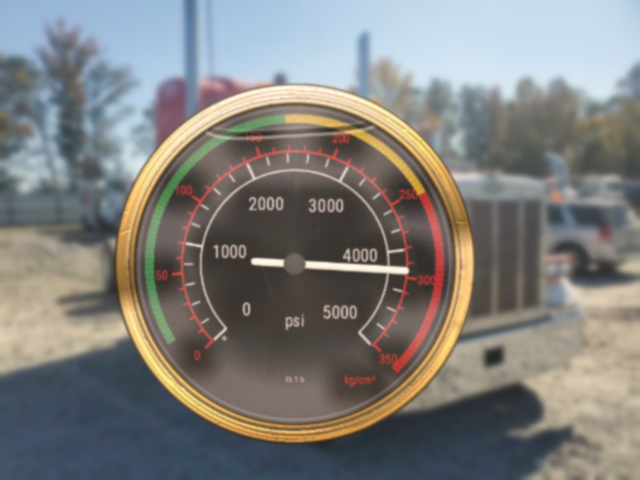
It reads value=4200 unit=psi
